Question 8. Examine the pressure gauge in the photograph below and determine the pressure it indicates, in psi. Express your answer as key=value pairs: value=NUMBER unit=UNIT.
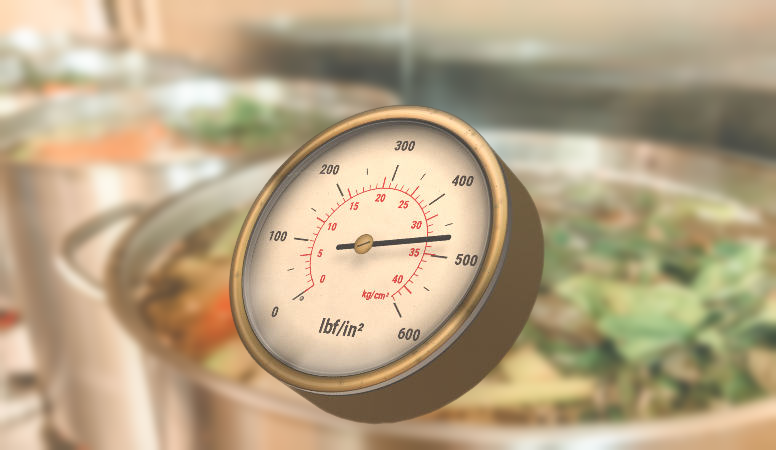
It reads value=475 unit=psi
